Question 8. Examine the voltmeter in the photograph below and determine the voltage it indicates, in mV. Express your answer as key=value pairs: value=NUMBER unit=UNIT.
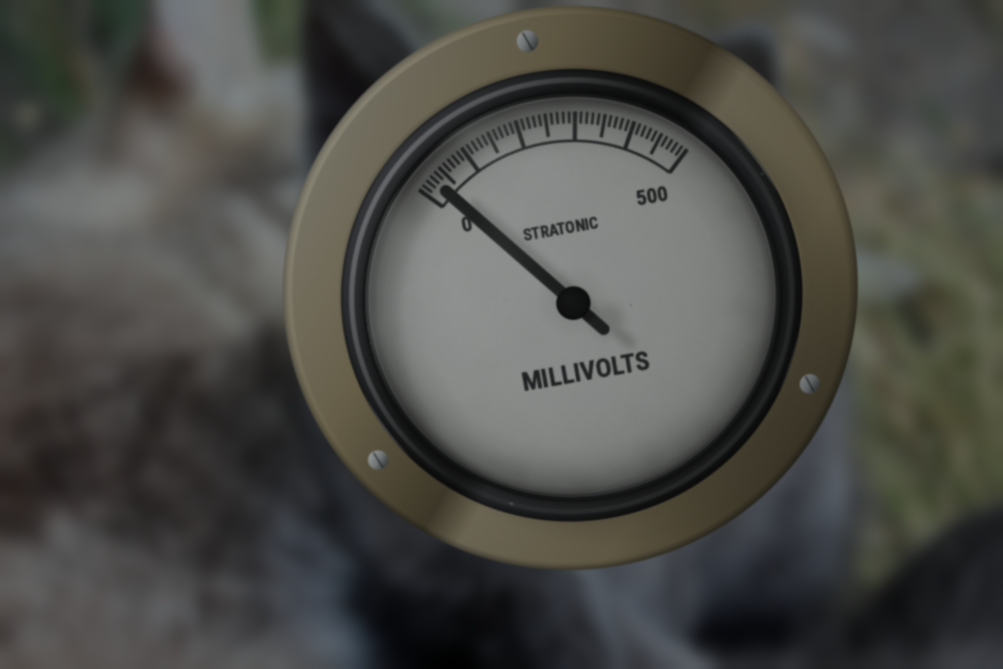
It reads value=30 unit=mV
